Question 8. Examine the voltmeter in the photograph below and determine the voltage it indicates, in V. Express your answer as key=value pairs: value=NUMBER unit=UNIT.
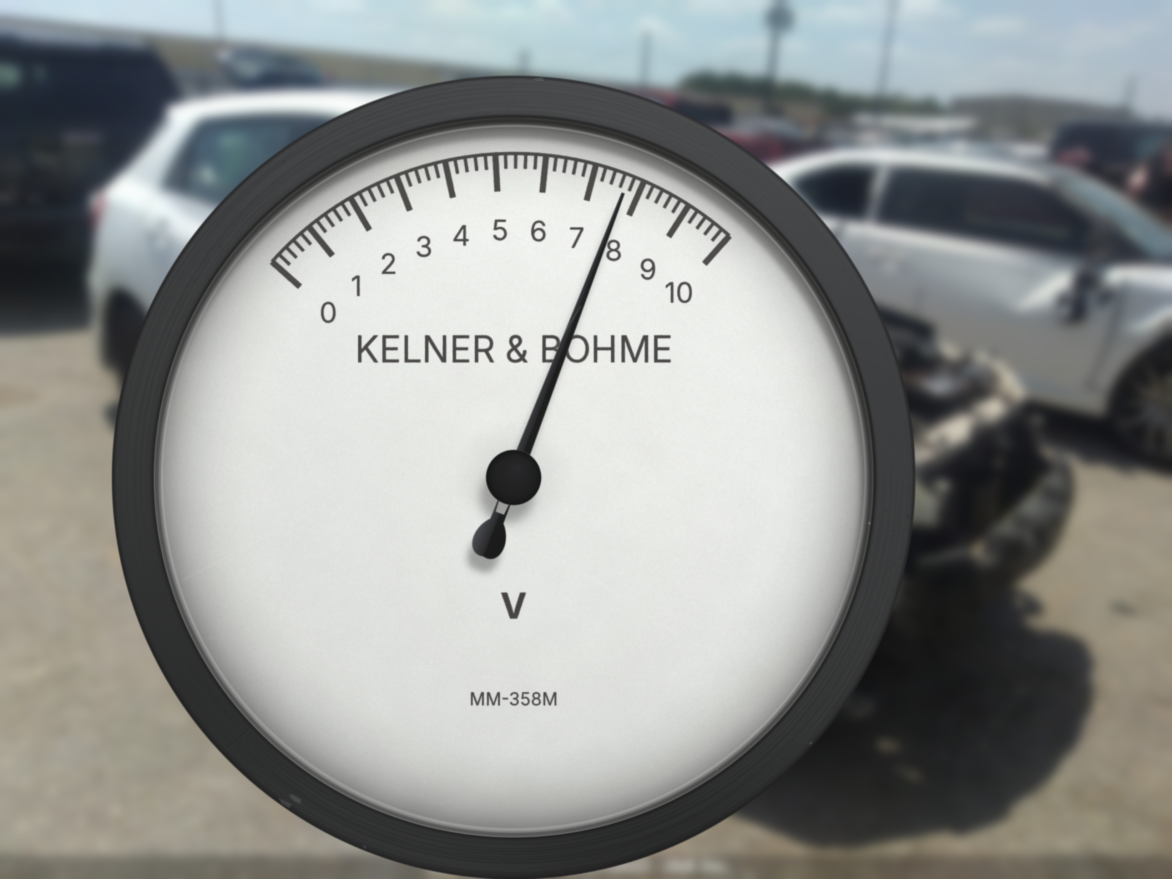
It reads value=7.7 unit=V
